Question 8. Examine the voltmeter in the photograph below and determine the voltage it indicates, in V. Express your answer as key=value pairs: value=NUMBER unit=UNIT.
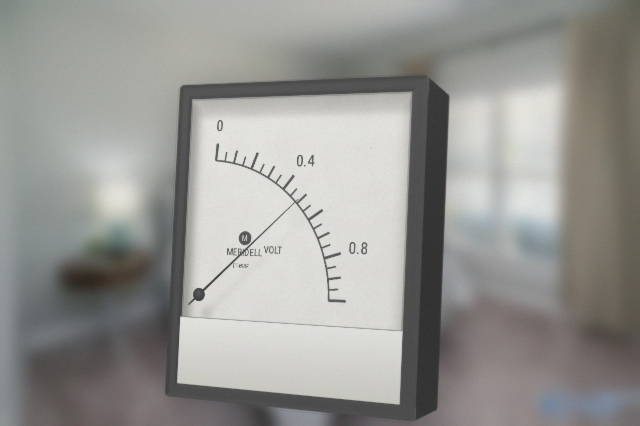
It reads value=0.5 unit=V
